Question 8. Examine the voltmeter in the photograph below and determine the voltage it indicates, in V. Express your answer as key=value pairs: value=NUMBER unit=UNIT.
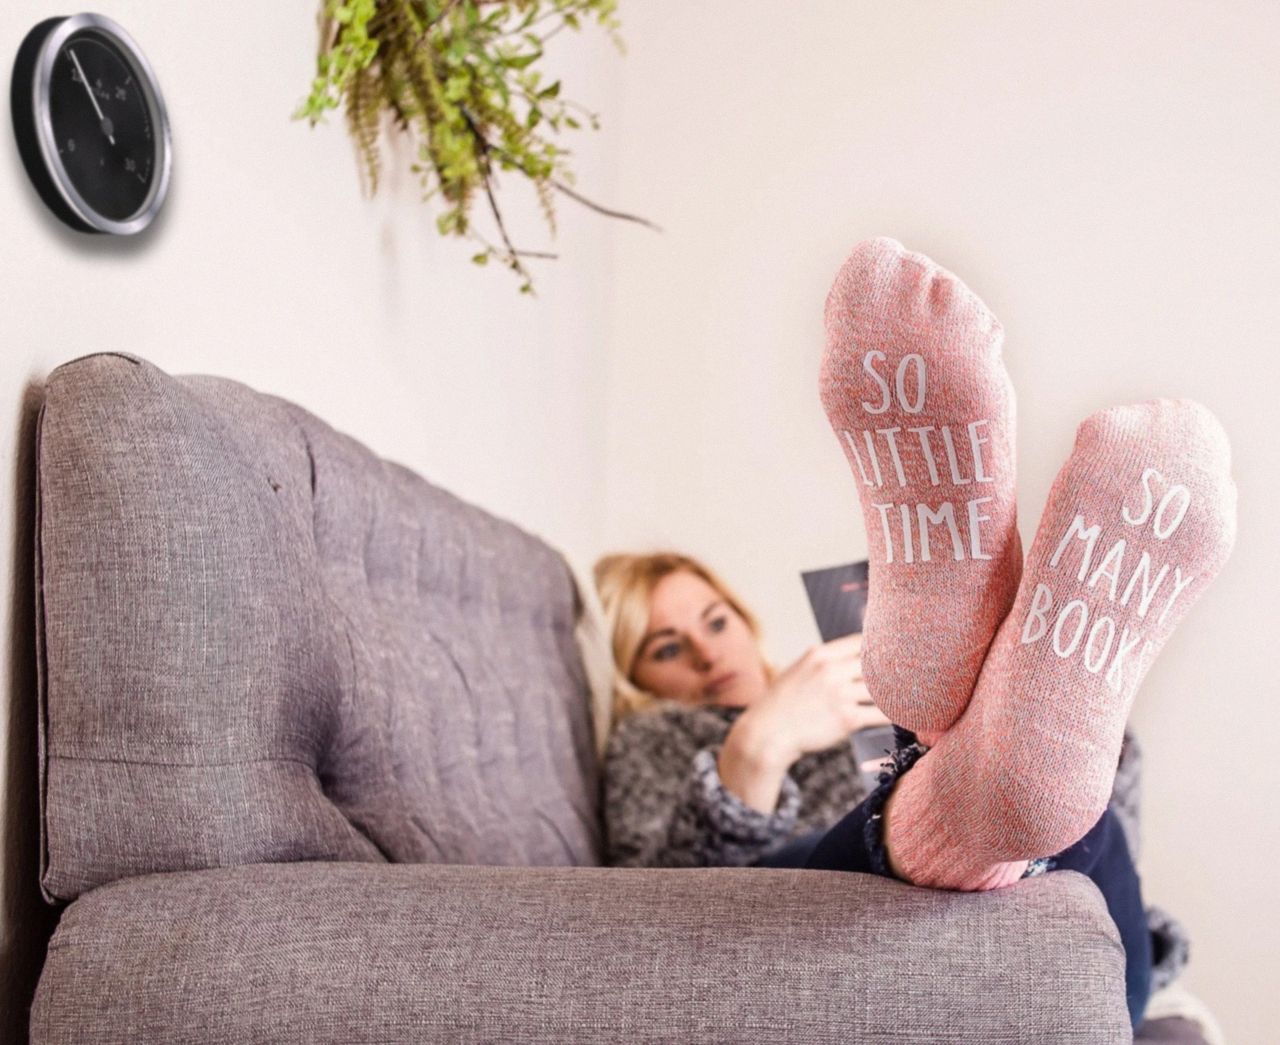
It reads value=10 unit=V
